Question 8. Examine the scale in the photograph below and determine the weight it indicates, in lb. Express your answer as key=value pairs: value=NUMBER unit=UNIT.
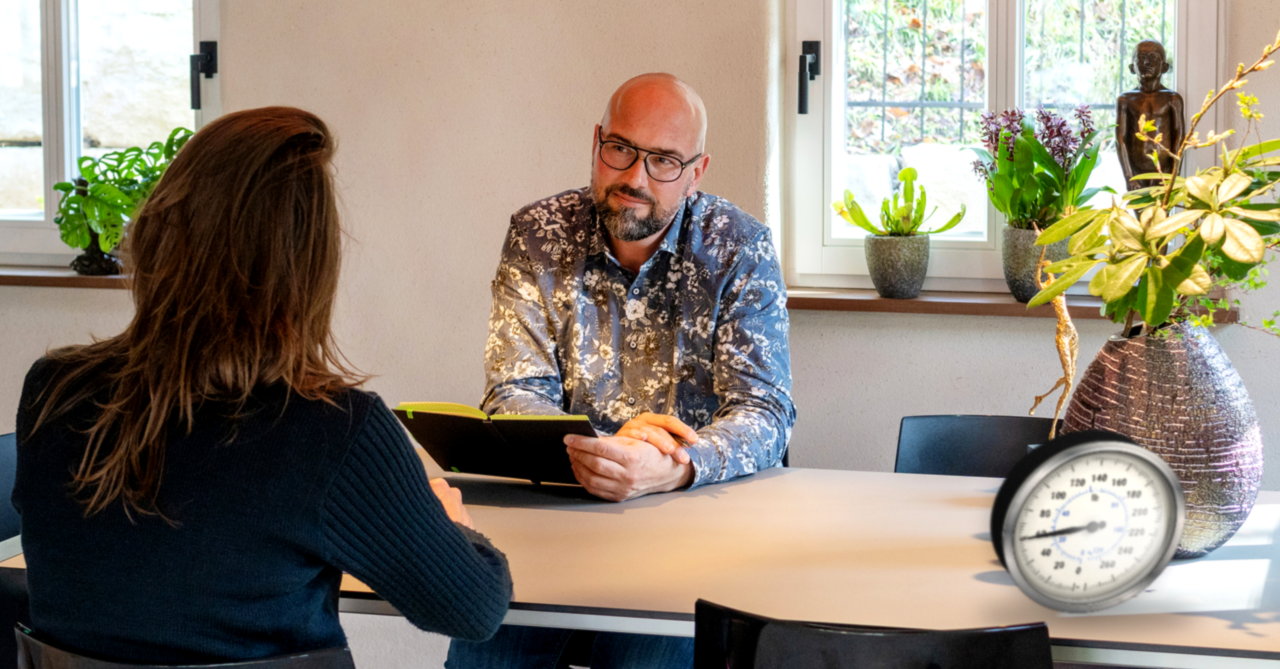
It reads value=60 unit=lb
